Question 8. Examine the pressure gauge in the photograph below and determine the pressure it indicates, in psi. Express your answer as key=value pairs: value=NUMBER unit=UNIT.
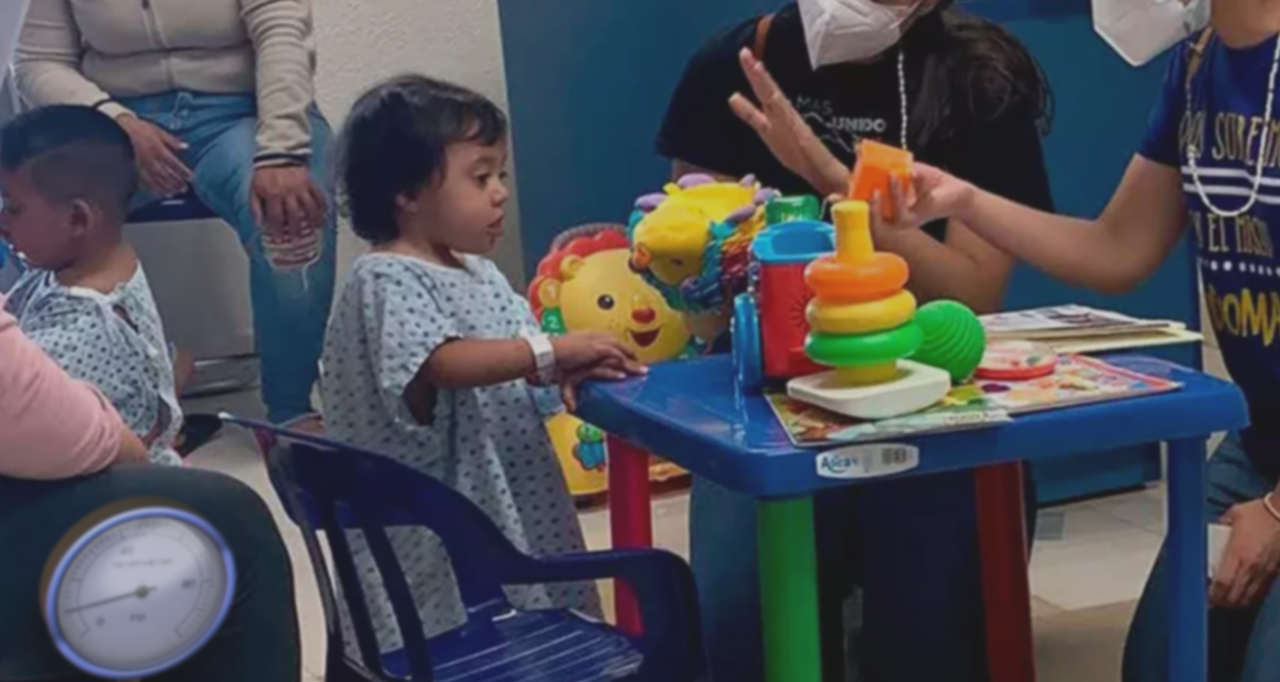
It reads value=10 unit=psi
